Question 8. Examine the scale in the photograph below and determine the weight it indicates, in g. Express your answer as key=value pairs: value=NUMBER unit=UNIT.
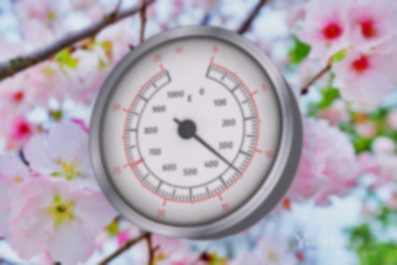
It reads value=350 unit=g
